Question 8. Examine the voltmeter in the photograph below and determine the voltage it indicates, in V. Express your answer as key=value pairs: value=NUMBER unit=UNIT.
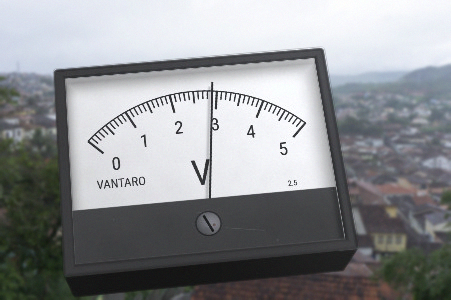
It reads value=2.9 unit=V
